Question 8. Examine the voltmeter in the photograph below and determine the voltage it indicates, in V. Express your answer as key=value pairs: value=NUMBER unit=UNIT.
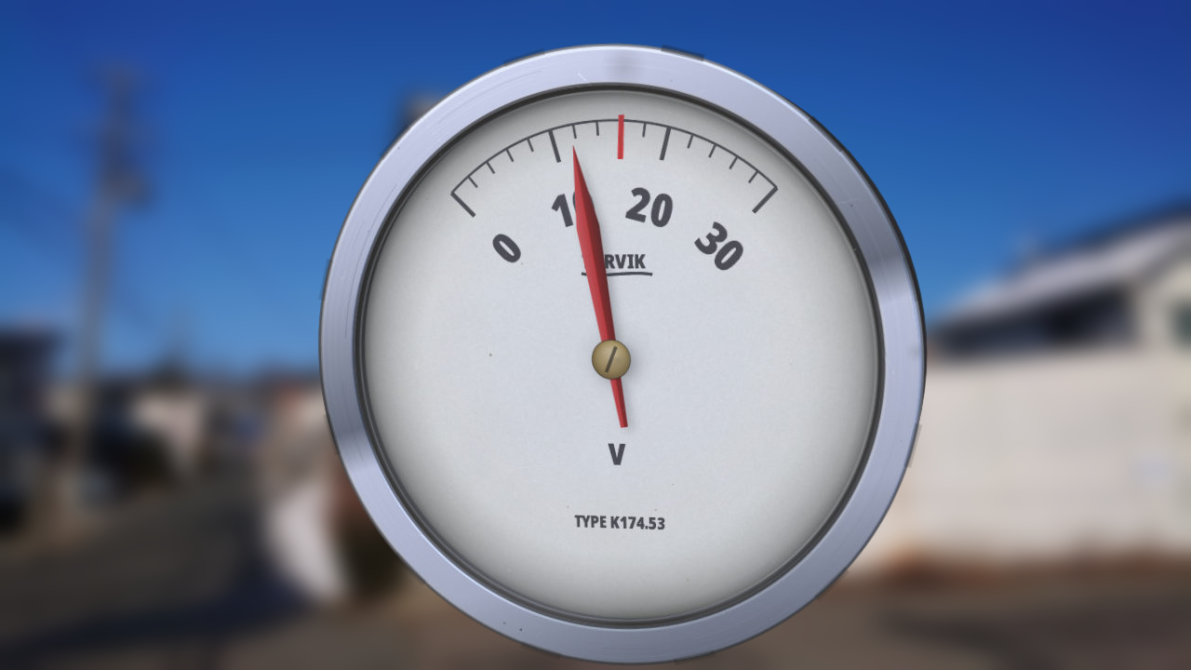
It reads value=12 unit=V
